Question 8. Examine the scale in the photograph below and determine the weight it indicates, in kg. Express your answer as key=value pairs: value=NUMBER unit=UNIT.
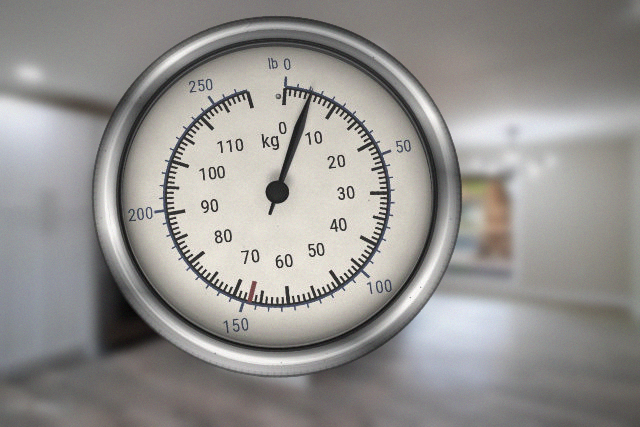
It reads value=5 unit=kg
